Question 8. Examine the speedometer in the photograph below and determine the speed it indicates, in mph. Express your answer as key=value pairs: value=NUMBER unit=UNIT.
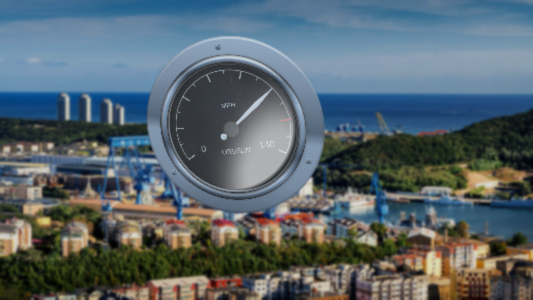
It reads value=100 unit=mph
